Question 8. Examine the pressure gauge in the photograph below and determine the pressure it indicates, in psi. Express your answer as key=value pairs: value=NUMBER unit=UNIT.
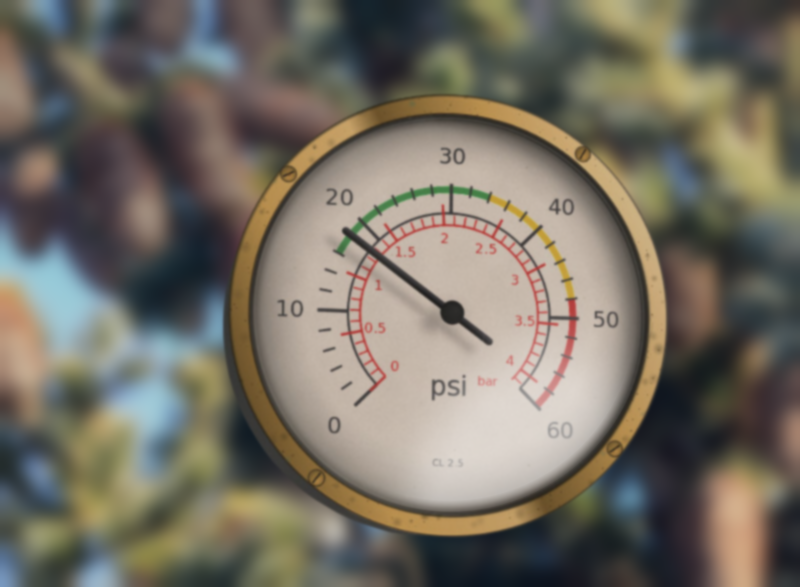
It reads value=18 unit=psi
